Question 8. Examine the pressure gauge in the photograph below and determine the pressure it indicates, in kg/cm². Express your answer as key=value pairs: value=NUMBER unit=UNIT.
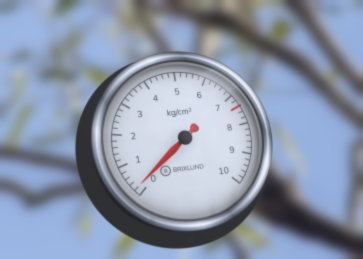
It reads value=0.2 unit=kg/cm²
